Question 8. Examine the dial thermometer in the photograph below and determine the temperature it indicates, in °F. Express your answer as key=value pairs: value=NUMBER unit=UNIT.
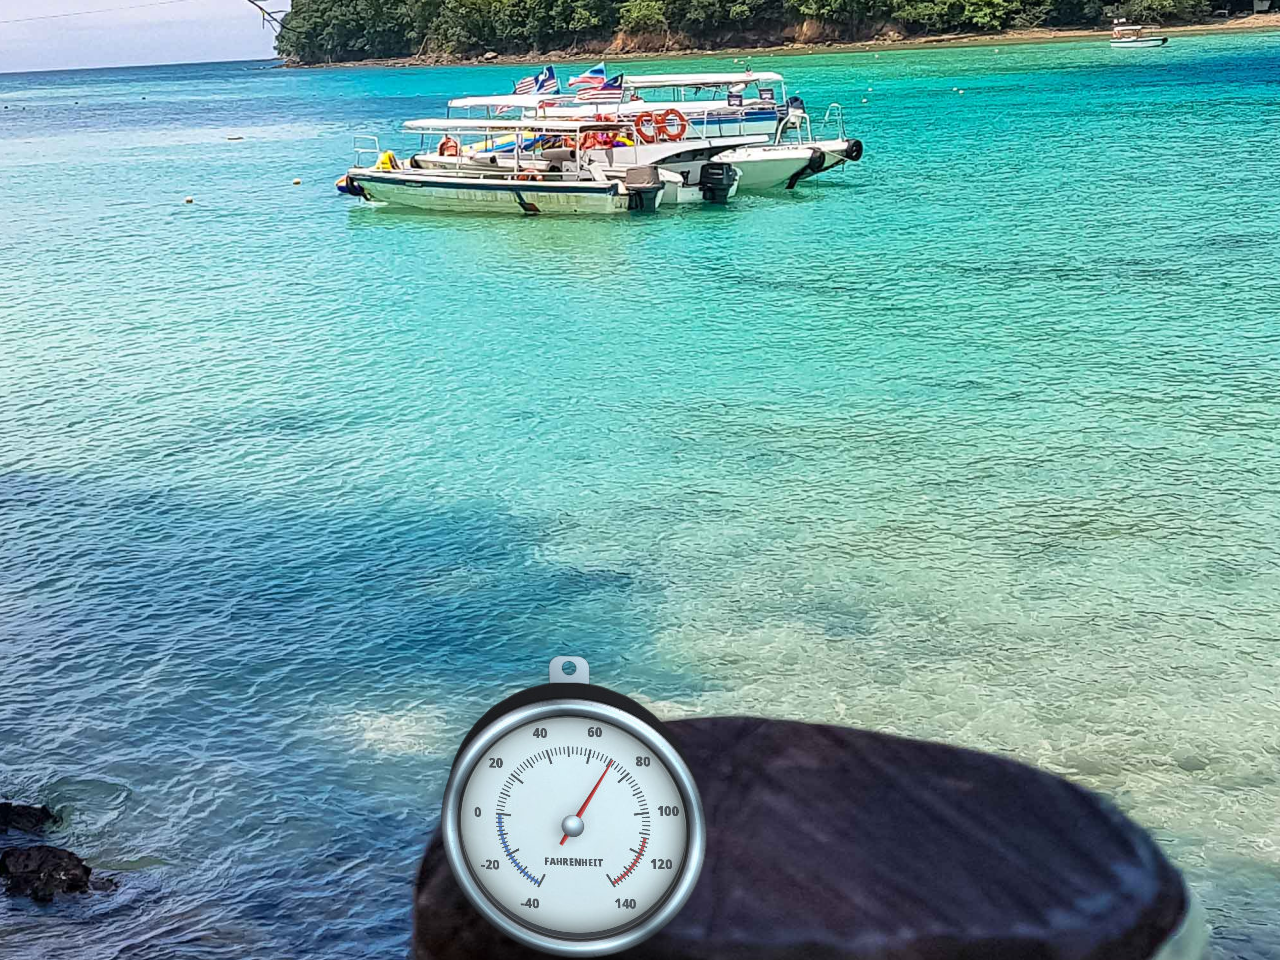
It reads value=70 unit=°F
